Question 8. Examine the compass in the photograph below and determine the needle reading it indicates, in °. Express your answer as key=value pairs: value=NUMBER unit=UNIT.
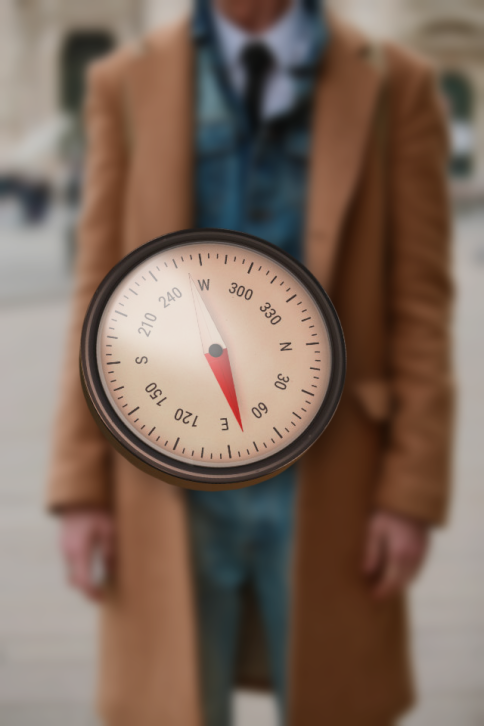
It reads value=80 unit=°
